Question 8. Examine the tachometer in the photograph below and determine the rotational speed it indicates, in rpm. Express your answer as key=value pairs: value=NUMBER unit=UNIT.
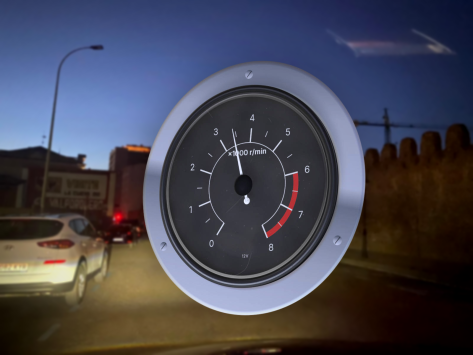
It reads value=3500 unit=rpm
